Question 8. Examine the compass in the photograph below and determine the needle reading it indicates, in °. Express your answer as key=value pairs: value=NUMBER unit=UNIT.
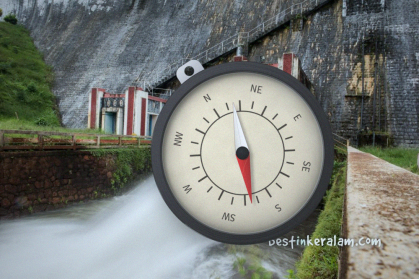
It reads value=202.5 unit=°
